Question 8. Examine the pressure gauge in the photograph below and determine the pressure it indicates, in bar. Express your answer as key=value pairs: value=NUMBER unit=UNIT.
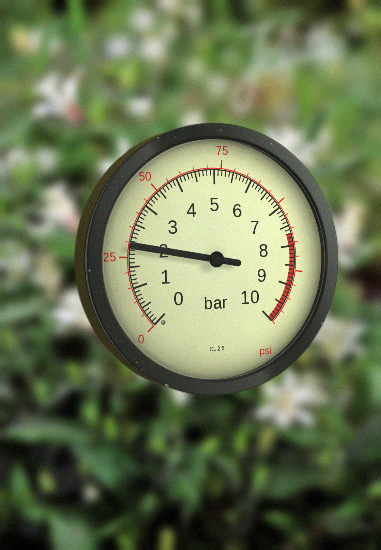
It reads value=2 unit=bar
